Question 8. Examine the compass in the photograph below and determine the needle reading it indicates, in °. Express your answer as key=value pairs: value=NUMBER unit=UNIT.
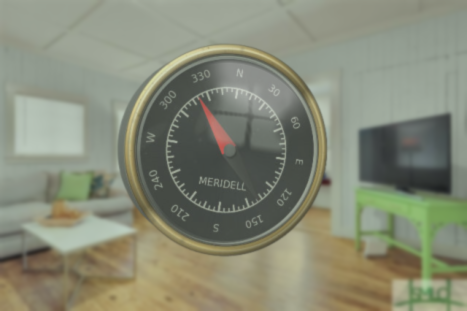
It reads value=320 unit=°
